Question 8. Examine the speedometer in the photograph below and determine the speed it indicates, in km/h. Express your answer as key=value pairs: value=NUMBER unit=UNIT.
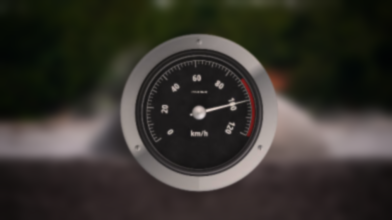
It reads value=100 unit=km/h
